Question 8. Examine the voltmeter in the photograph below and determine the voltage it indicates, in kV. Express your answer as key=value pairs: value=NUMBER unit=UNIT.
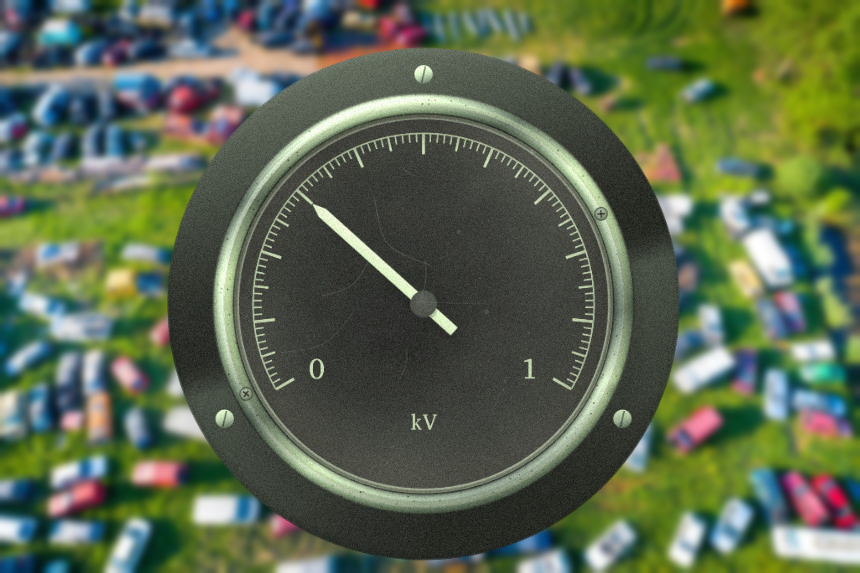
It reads value=0.3 unit=kV
